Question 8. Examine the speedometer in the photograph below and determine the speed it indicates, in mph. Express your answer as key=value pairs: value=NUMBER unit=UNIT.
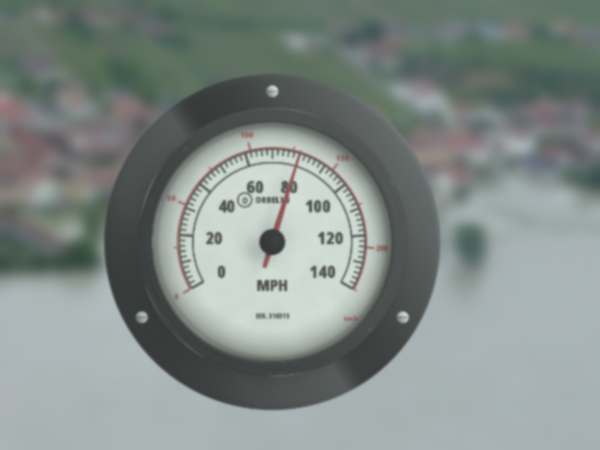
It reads value=80 unit=mph
